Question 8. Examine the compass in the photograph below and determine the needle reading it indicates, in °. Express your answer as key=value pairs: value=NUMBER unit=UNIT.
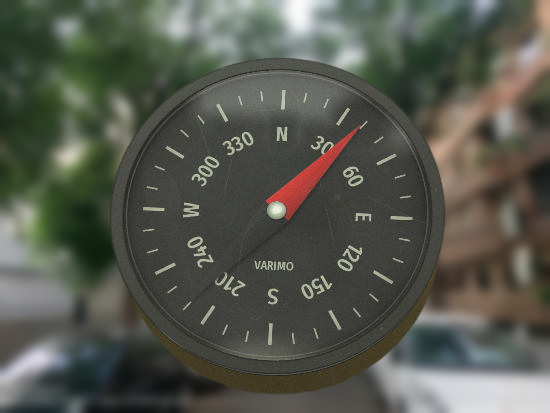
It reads value=40 unit=°
